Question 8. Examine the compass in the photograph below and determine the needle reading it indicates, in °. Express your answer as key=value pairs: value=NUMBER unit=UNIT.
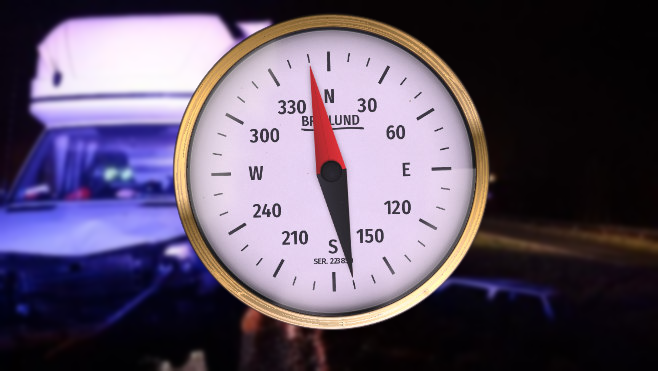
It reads value=350 unit=°
